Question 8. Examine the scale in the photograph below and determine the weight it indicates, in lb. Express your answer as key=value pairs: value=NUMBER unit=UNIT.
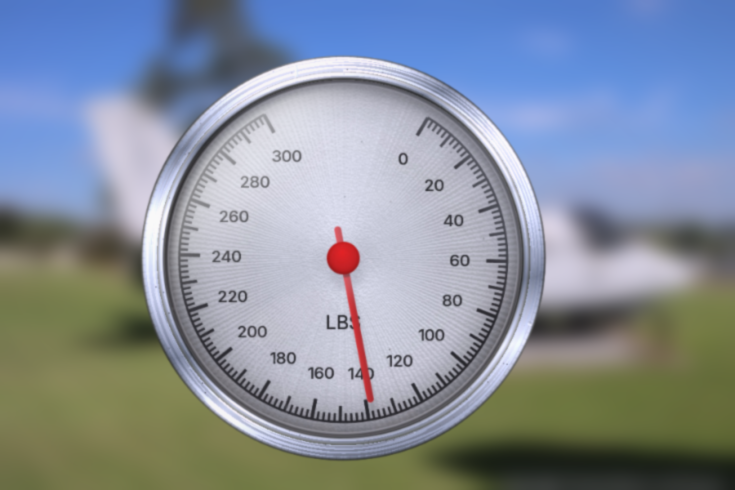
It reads value=138 unit=lb
